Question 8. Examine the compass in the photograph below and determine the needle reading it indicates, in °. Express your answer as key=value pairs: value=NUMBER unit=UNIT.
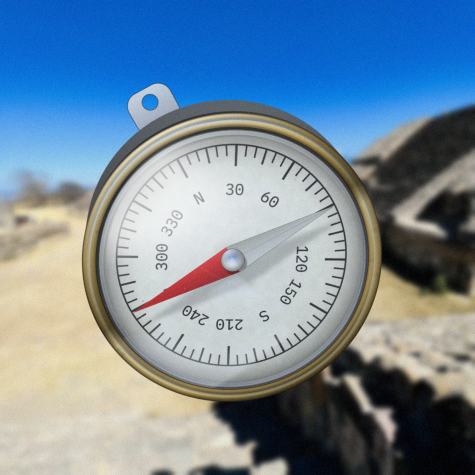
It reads value=270 unit=°
